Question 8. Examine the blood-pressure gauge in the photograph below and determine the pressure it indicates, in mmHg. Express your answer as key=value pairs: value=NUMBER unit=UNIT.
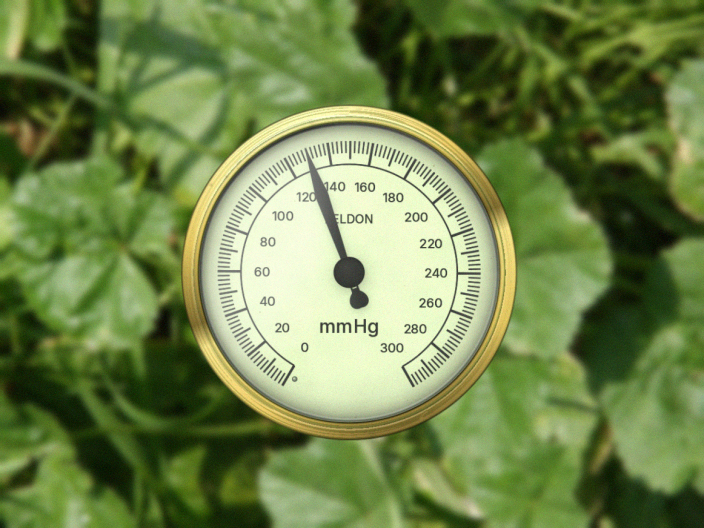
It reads value=130 unit=mmHg
